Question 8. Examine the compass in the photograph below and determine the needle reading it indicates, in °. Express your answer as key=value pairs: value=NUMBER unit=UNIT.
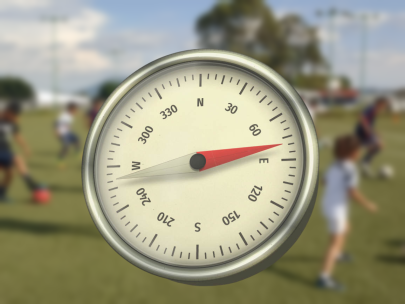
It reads value=80 unit=°
